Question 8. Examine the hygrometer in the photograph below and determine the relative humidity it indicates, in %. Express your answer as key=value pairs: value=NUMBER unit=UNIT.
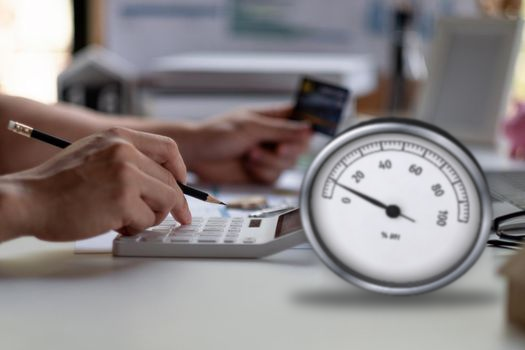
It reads value=10 unit=%
